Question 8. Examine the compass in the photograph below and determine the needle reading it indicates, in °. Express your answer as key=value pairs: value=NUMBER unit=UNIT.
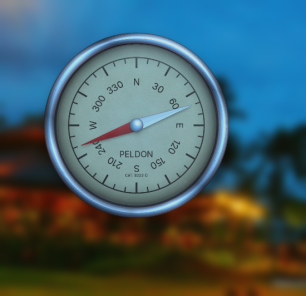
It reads value=250 unit=°
